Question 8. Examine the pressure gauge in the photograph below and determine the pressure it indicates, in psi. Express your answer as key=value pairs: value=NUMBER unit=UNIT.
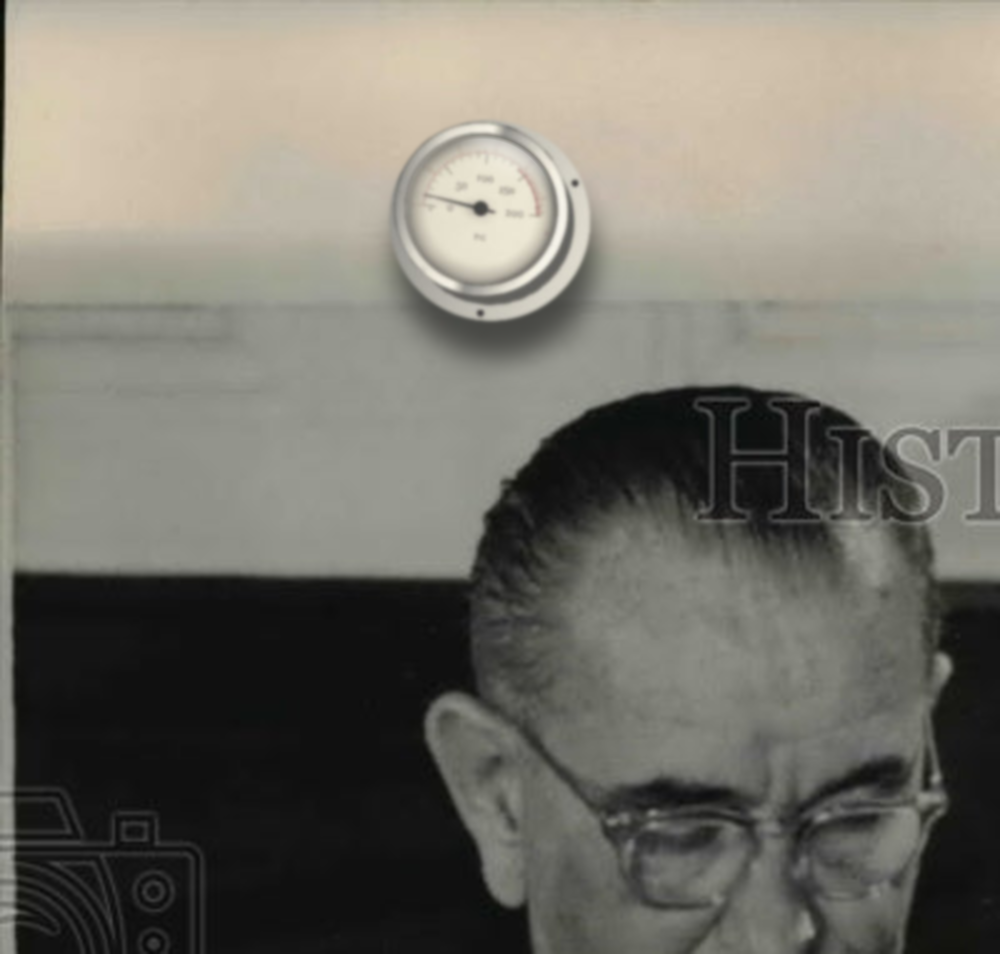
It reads value=10 unit=psi
